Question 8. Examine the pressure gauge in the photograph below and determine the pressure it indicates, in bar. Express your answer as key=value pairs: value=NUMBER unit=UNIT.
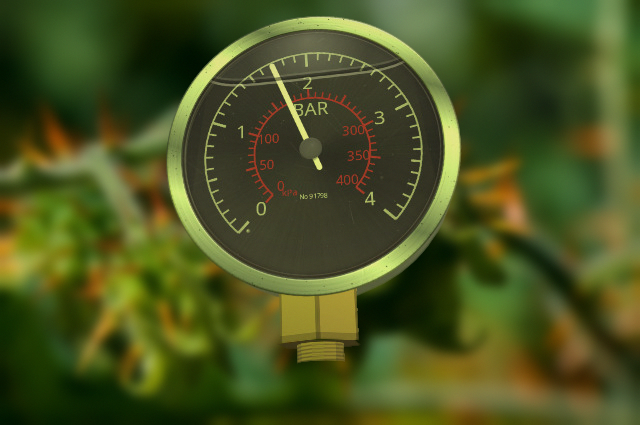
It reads value=1.7 unit=bar
